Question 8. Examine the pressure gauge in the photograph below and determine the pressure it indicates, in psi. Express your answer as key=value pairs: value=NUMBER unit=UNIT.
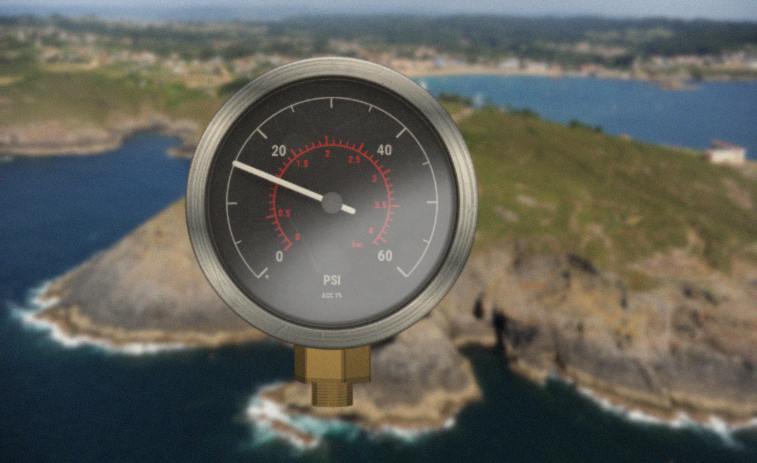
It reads value=15 unit=psi
